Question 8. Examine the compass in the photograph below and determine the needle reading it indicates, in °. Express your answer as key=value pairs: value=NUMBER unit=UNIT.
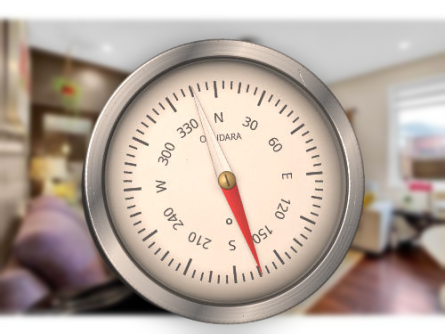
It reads value=165 unit=°
